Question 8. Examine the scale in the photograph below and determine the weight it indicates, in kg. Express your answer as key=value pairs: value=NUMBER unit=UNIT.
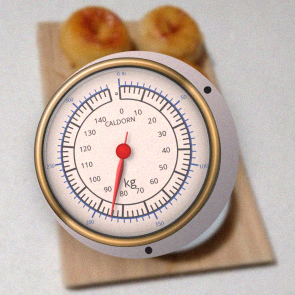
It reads value=84 unit=kg
